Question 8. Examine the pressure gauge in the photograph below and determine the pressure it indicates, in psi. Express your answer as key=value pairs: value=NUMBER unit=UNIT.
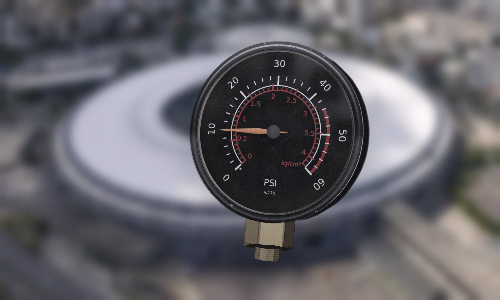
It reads value=10 unit=psi
